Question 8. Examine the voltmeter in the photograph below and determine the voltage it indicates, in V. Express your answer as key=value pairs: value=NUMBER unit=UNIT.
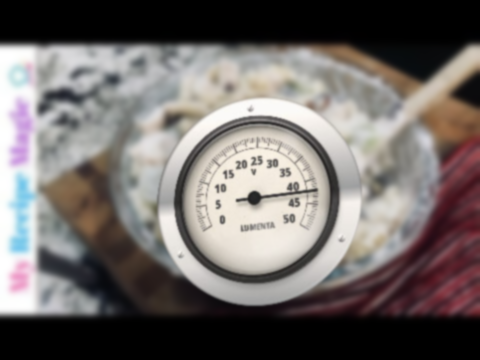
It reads value=42.5 unit=V
